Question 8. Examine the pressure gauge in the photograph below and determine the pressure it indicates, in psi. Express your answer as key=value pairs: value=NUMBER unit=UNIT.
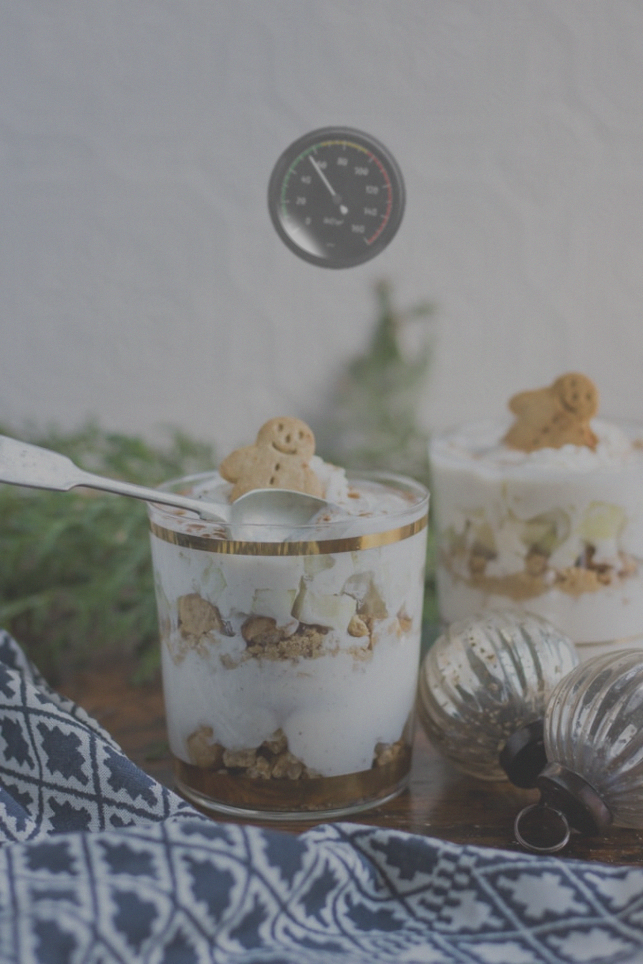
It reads value=55 unit=psi
